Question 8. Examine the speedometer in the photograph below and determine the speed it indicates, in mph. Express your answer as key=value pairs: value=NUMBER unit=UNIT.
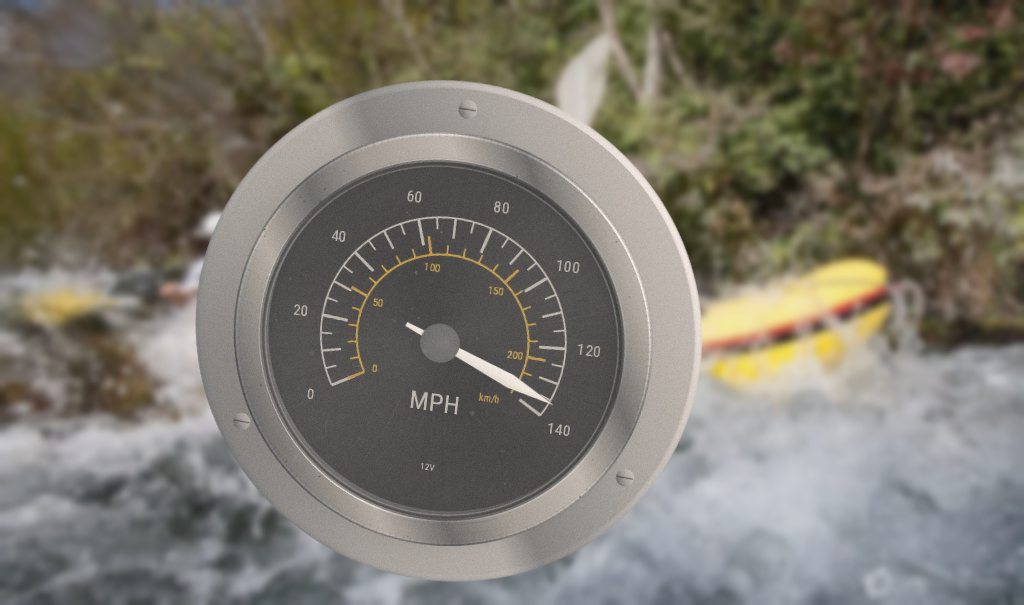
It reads value=135 unit=mph
